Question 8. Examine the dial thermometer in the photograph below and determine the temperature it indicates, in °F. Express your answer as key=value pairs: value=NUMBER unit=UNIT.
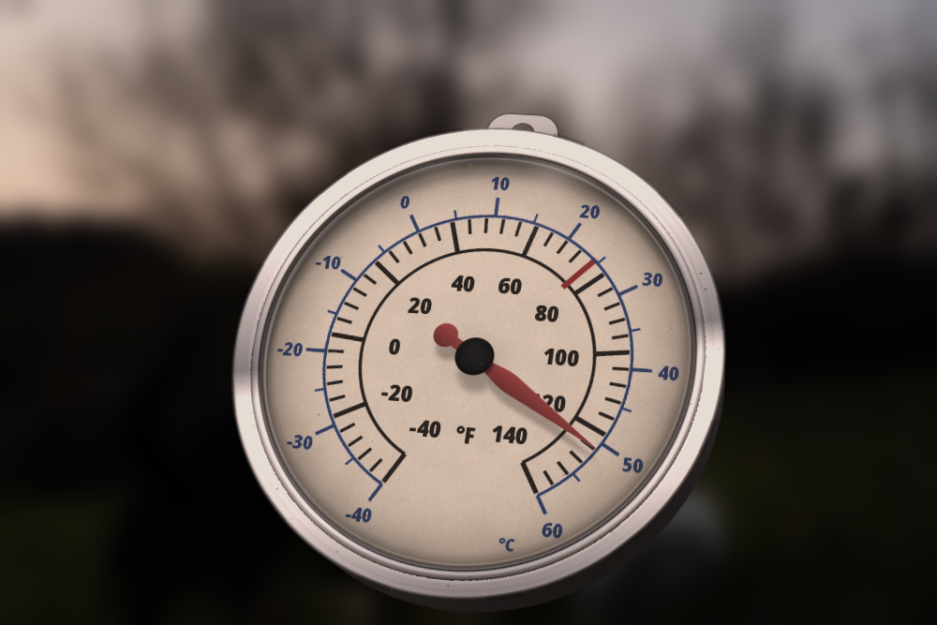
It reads value=124 unit=°F
